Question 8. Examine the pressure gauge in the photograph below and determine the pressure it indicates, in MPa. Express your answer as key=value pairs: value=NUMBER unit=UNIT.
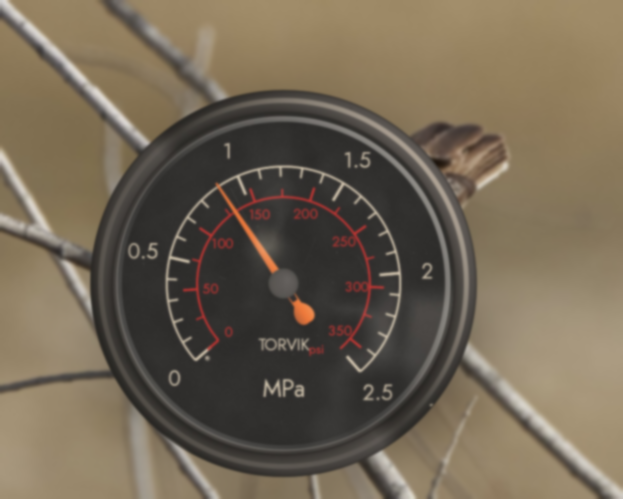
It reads value=0.9 unit=MPa
